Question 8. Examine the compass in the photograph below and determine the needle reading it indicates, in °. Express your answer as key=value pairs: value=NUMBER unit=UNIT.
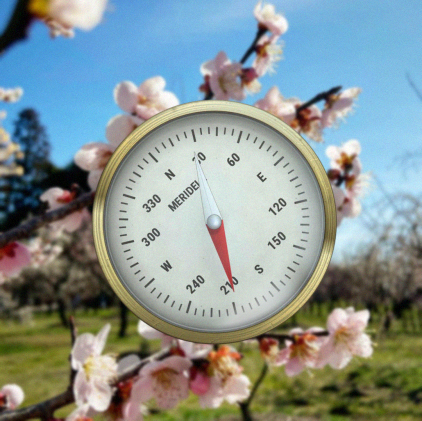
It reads value=207.5 unit=°
